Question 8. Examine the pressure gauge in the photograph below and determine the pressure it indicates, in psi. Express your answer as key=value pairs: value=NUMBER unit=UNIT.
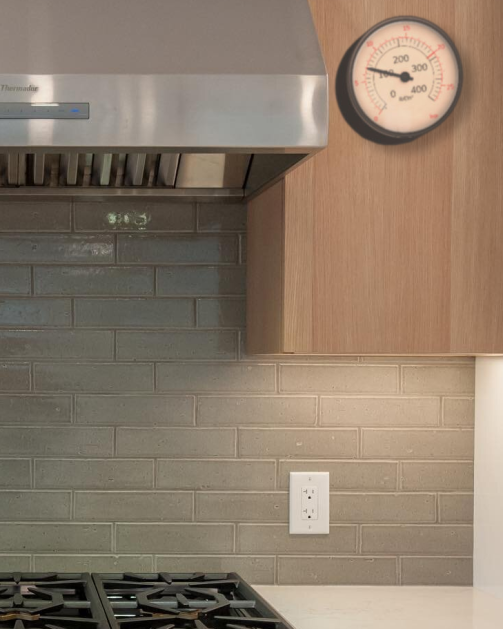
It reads value=100 unit=psi
